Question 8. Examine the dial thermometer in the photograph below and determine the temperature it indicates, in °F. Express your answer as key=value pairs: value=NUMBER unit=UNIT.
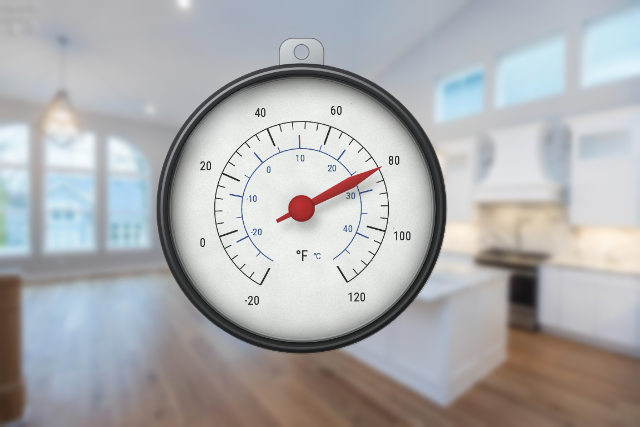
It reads value=80 unit=°F
